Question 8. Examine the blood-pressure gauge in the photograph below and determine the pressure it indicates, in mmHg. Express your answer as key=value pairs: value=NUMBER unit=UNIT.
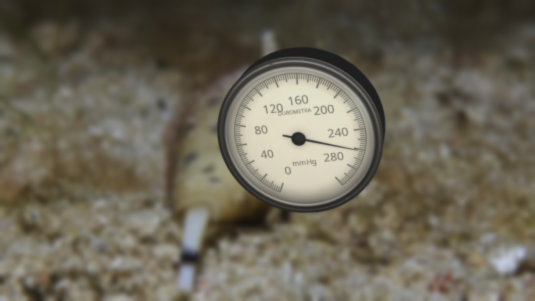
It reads value=260 unit=mmHg
